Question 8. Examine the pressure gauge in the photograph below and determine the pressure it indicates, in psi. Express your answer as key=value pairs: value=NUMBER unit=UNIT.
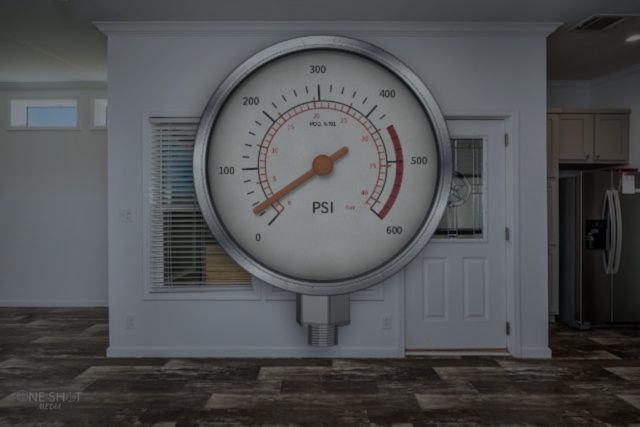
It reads value=30 unit=psi
